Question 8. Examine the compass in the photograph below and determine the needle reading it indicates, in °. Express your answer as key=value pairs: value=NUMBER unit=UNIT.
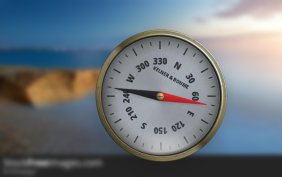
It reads value=70 unit=°
